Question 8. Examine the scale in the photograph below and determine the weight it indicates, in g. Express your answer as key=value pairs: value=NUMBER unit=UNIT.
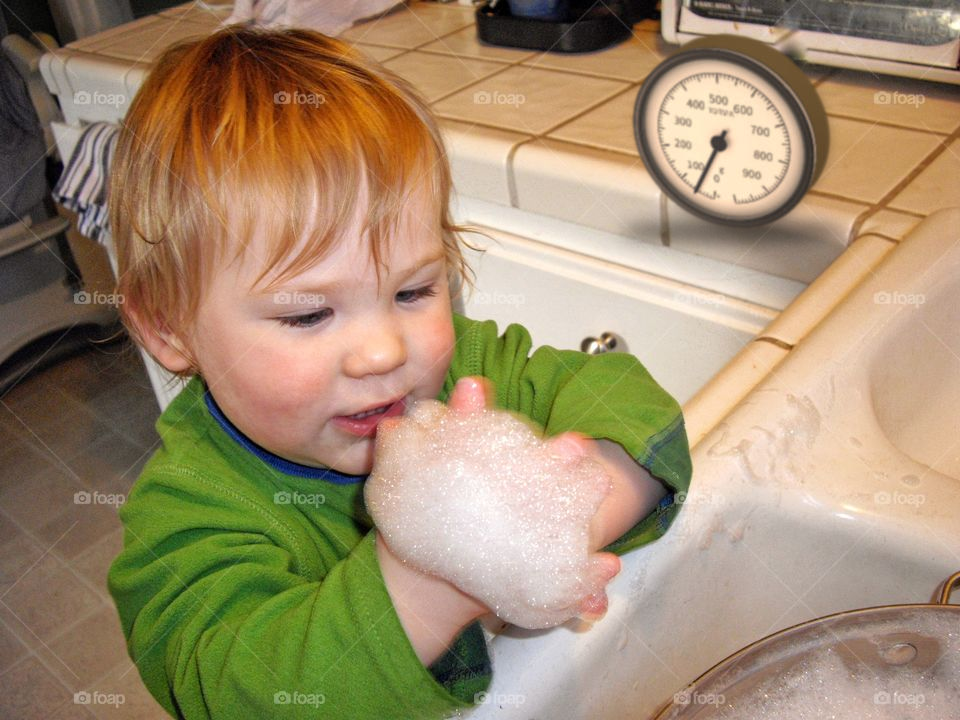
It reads value=50 unit=g
